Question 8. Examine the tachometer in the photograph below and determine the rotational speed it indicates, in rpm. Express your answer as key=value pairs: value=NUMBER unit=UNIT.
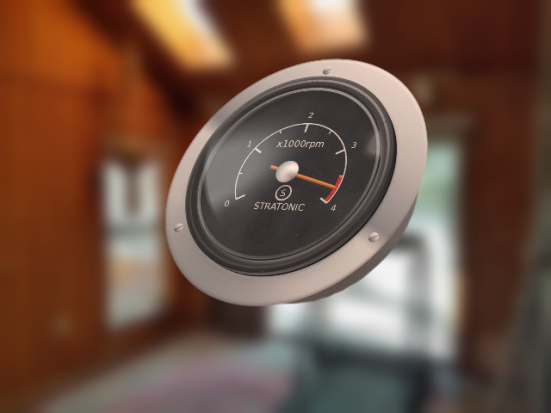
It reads value=3750 unit=rpm
